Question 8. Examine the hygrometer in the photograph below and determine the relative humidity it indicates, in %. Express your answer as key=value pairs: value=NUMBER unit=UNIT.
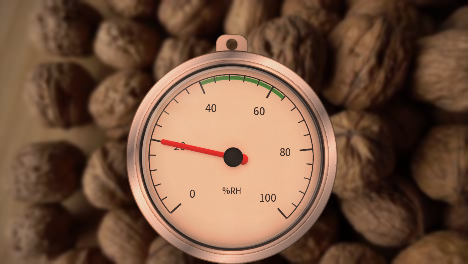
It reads value=20 unit=%
